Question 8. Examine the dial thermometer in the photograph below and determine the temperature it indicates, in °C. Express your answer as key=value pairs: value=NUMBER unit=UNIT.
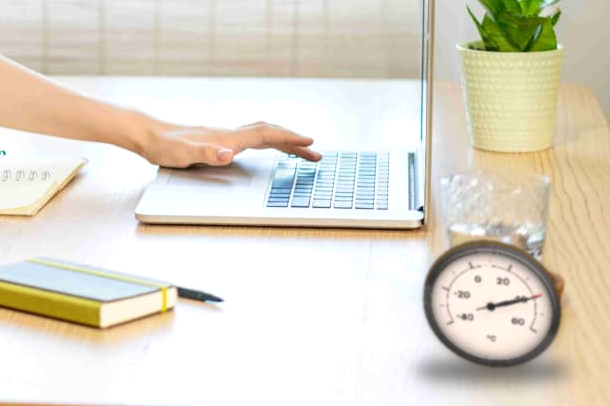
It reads value=40 unit=°C
